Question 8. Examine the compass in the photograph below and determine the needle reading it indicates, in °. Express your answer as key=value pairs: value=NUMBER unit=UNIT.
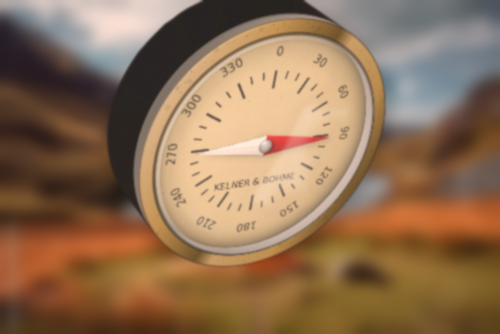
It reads value=90 unit=°
